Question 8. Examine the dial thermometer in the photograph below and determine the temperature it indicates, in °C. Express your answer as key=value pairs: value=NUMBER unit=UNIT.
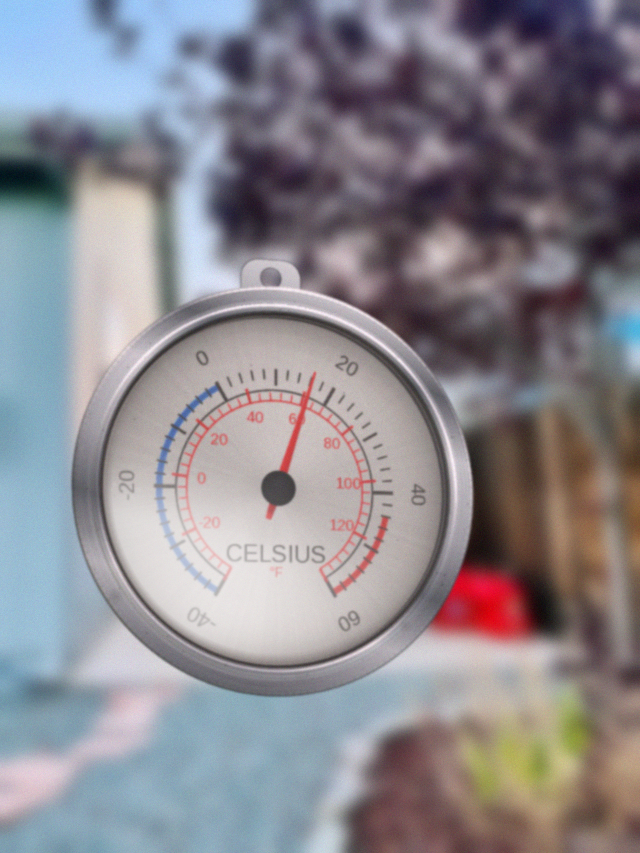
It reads value=16 unit=°C
